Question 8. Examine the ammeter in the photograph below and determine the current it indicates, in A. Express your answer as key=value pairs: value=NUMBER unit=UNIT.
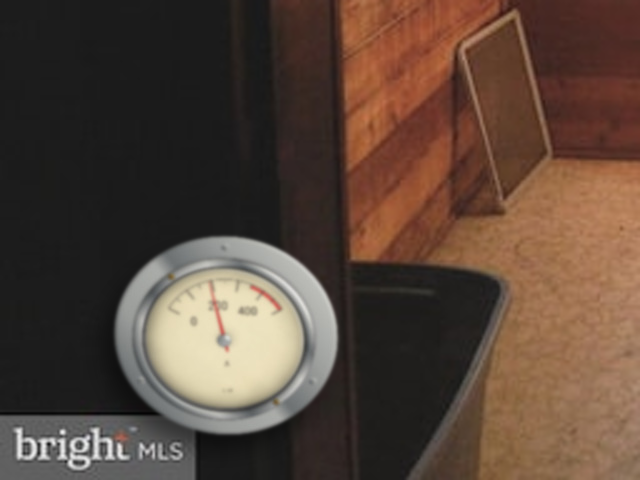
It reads value=200 unit=A
